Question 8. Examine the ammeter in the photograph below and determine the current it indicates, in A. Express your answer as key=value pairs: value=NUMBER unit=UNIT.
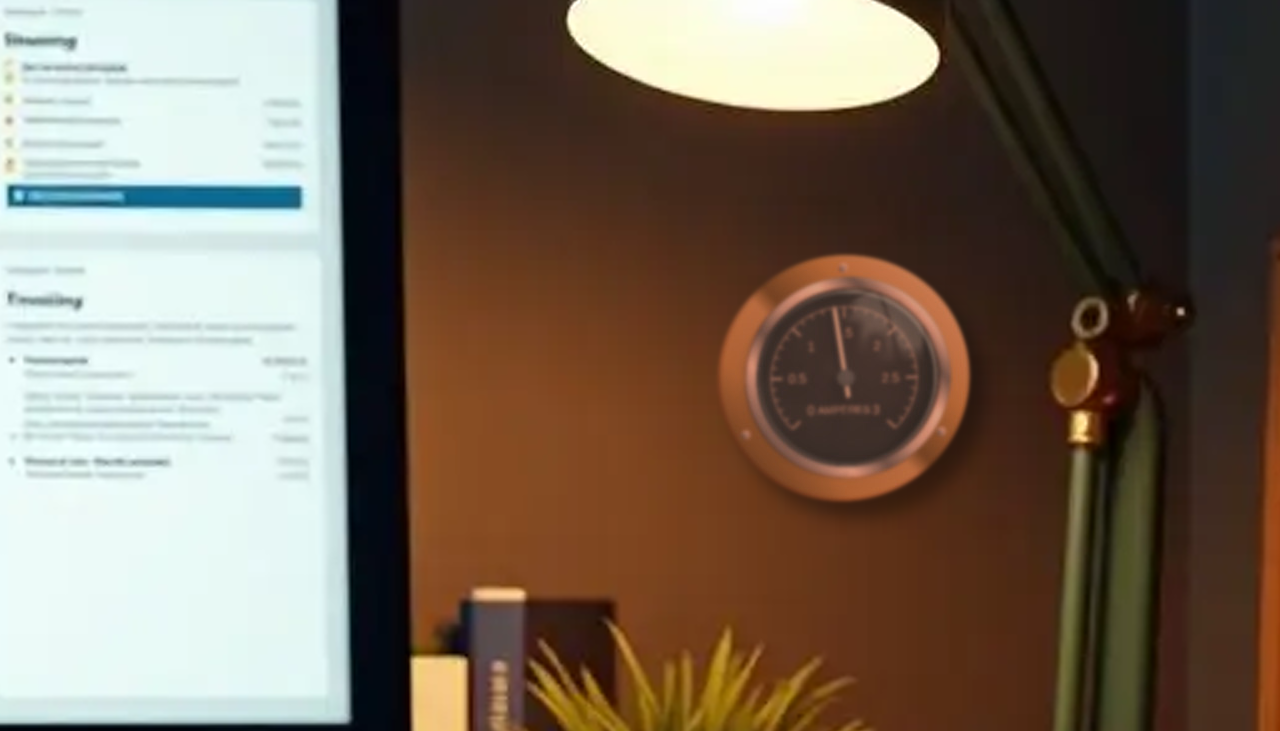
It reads value=1.4 unit=A
